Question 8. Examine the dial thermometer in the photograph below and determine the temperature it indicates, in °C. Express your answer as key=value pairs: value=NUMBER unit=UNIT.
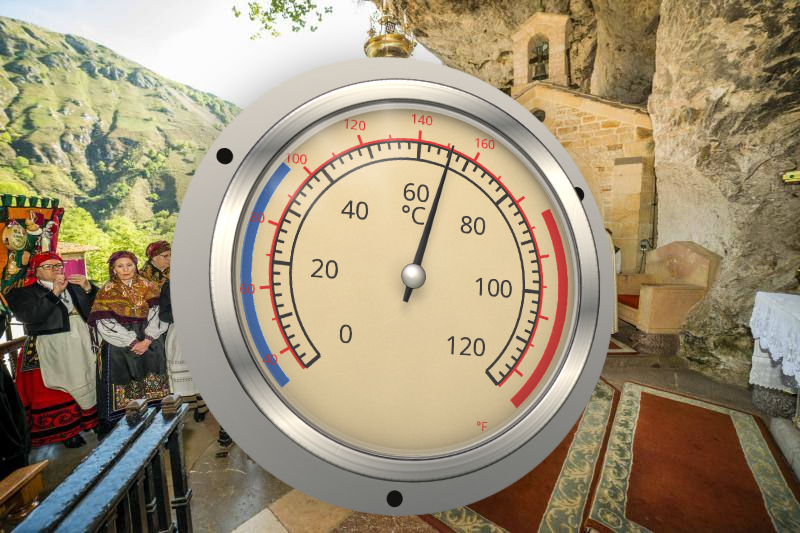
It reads value=66 unit=°C
